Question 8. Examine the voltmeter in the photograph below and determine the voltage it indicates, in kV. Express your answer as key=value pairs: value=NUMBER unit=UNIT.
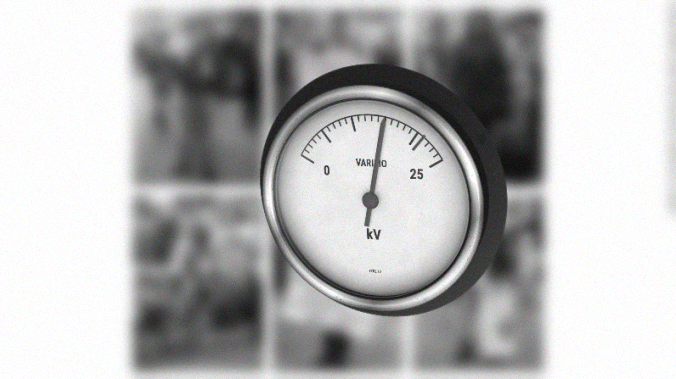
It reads value=15 unit=kV
